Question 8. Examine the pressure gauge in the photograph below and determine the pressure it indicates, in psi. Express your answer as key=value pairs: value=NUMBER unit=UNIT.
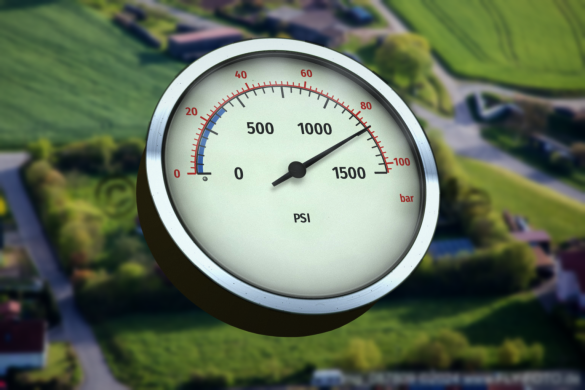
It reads value=1250 unit=psi
